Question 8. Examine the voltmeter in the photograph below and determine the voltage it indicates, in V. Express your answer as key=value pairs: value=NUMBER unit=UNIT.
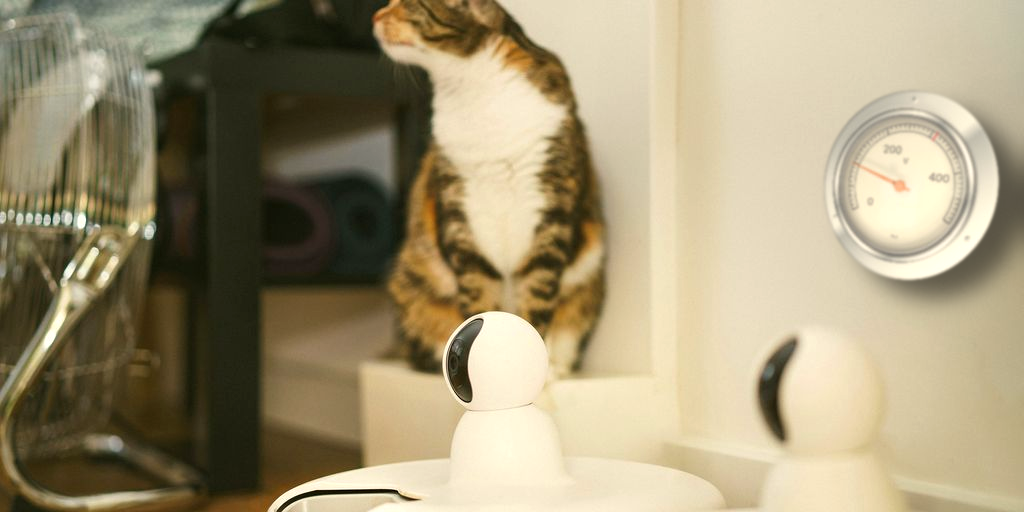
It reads value=100 unit=V
